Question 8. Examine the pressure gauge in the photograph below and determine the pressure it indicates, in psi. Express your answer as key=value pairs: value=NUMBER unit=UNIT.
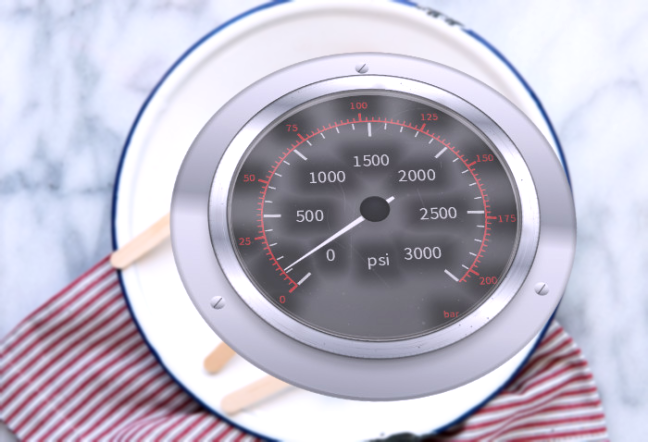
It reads value=100 unit=psi
